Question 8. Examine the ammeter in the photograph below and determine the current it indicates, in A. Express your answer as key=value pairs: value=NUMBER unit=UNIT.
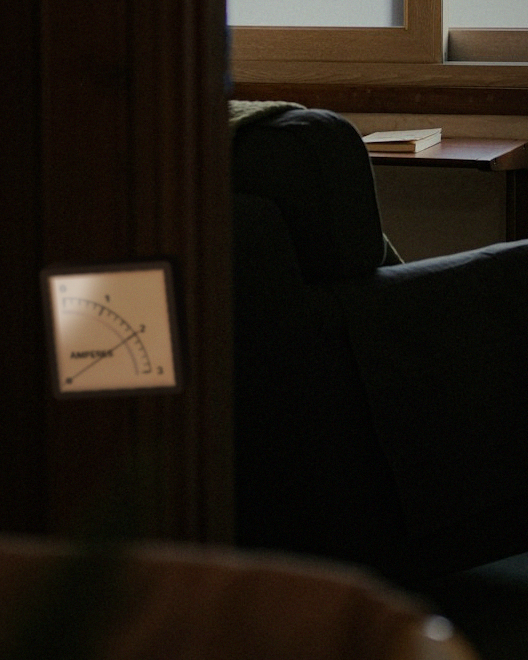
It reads value=2 unit=A
